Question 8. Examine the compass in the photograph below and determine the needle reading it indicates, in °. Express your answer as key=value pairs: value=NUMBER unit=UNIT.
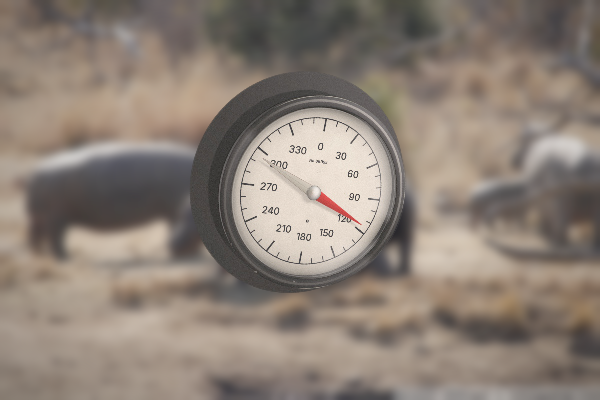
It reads value=115 unit=°
